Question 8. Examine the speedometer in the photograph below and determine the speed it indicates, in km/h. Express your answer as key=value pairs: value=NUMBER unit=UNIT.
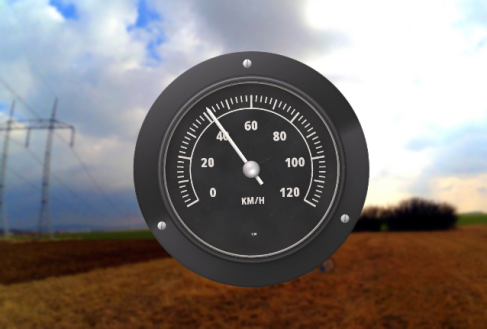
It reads value=42 unit=km/h
